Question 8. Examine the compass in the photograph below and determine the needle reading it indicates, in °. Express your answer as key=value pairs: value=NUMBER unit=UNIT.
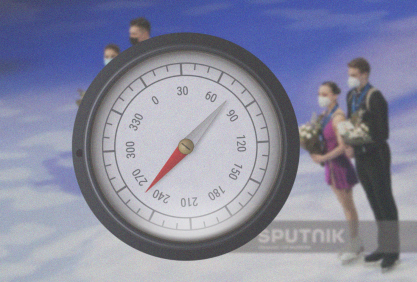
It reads value=255 unit=°
